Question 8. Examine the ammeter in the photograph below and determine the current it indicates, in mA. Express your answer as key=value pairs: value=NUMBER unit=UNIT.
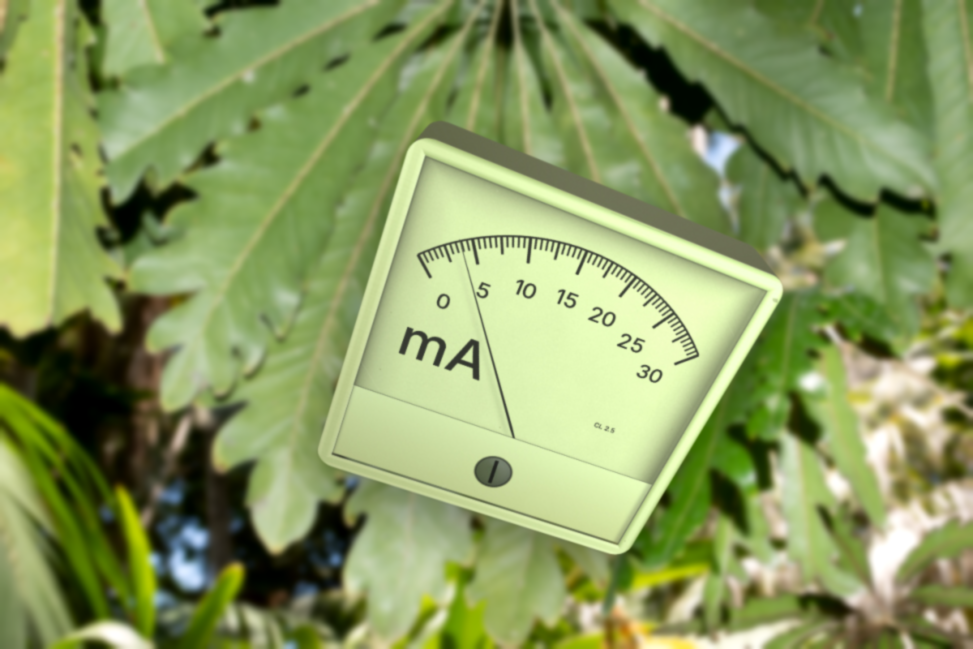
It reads value=4 unit=mA
